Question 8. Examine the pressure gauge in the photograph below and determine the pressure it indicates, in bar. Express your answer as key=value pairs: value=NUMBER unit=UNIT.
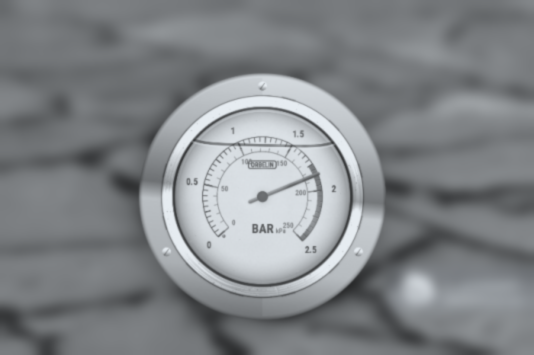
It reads value=1.85 unit=bar
